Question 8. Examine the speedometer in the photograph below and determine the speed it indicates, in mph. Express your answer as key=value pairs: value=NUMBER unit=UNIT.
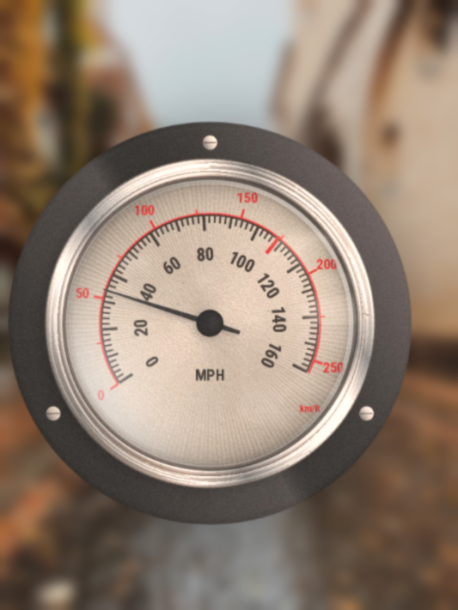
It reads value=34 unit=mph
